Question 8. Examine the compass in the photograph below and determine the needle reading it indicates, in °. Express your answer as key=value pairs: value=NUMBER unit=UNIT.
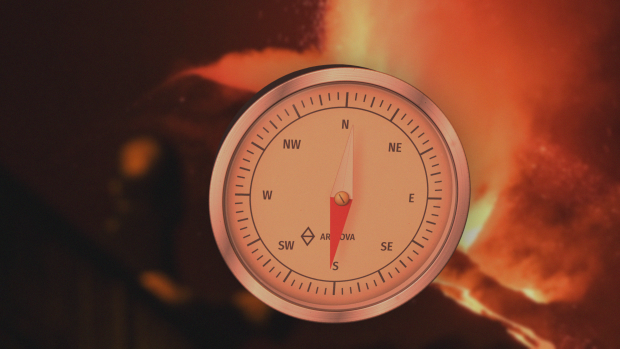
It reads value=185 unit=°
